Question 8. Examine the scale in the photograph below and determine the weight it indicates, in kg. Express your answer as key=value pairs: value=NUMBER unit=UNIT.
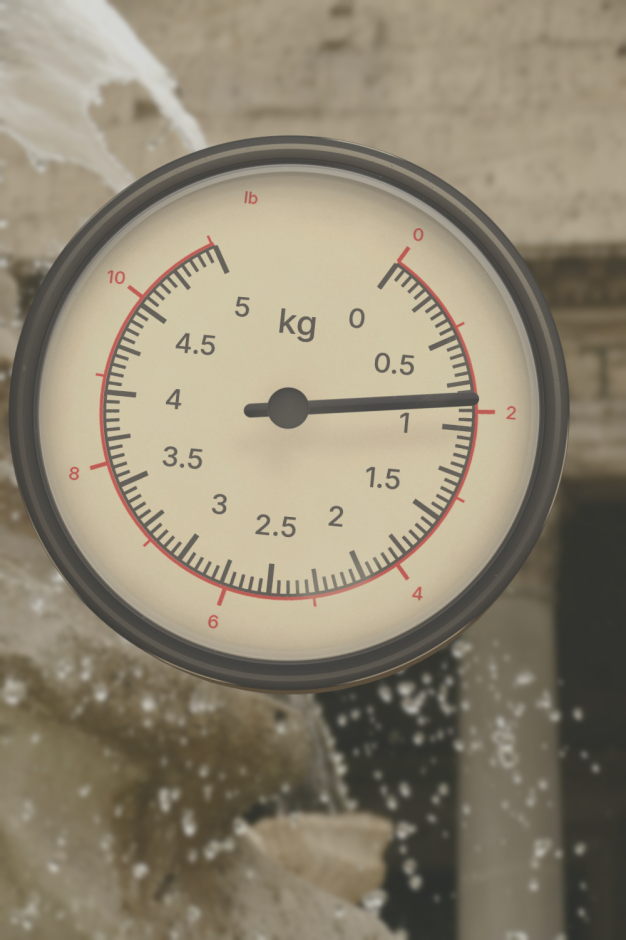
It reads value=0.85 unit=kg
